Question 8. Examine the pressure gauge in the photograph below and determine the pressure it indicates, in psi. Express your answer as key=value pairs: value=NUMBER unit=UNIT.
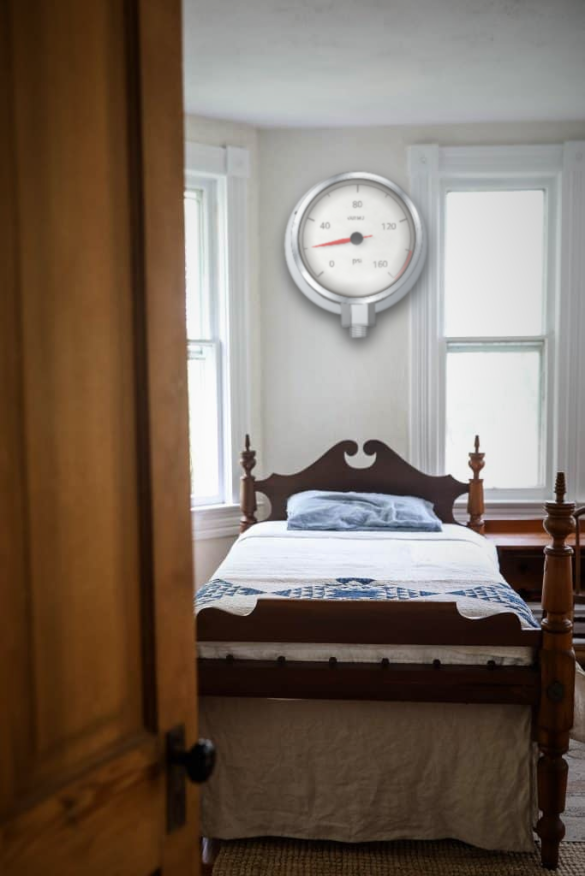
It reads value=20 unit=psi
